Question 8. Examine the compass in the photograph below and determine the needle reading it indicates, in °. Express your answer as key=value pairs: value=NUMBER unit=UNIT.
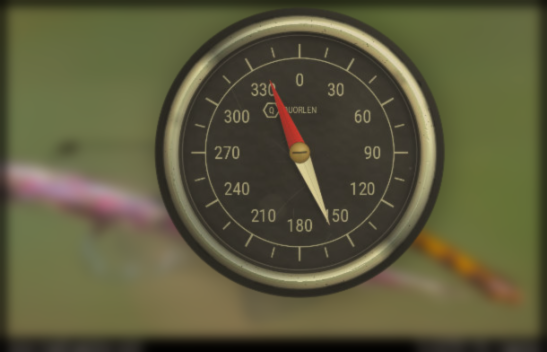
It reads value=337.5 unit=°
